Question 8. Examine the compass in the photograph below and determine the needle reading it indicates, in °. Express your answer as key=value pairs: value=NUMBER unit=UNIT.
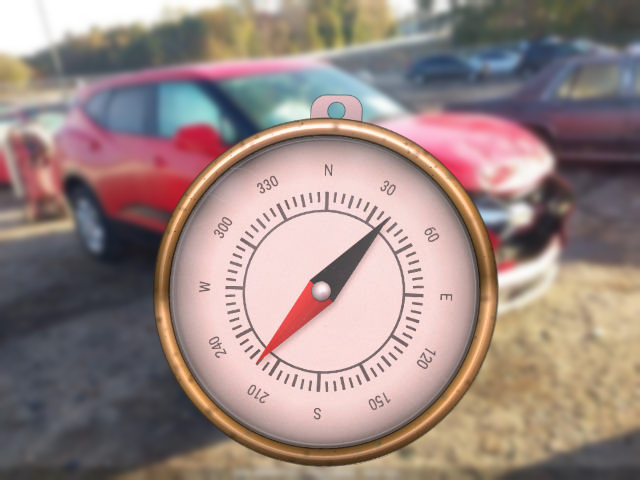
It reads value=220 unit=°
